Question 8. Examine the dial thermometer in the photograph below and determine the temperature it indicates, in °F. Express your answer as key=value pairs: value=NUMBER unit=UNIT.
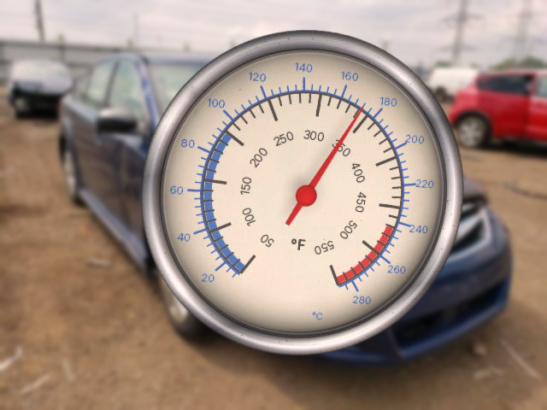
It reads value=340 unit=°F
